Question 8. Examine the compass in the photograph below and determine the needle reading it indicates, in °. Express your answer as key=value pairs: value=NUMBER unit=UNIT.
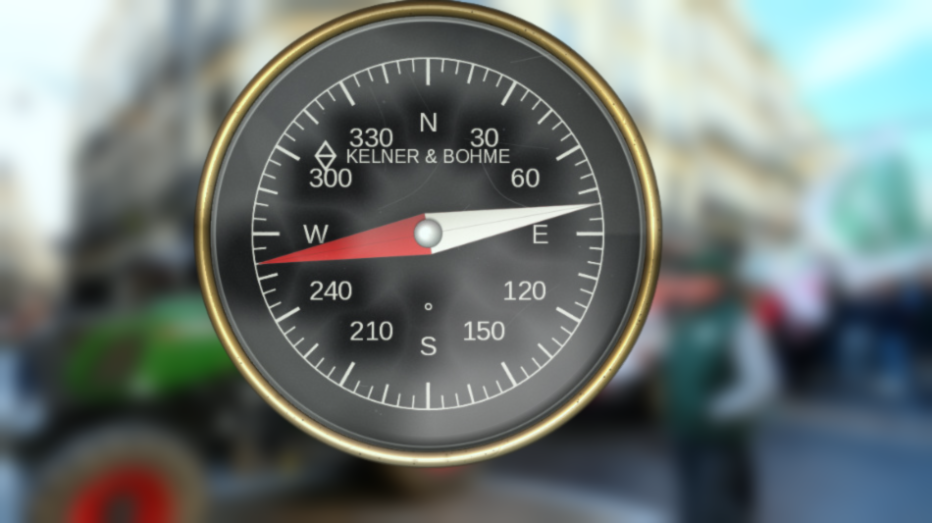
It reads value=260 unit=°
